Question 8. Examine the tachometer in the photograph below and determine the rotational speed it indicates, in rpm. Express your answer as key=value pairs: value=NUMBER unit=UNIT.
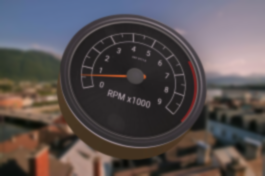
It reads value=500 unit=rpm
